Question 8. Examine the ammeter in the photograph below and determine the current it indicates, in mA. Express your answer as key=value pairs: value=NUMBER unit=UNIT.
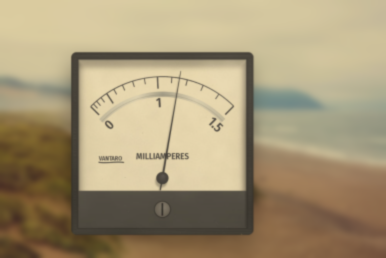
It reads value=1.15 unit=mA
